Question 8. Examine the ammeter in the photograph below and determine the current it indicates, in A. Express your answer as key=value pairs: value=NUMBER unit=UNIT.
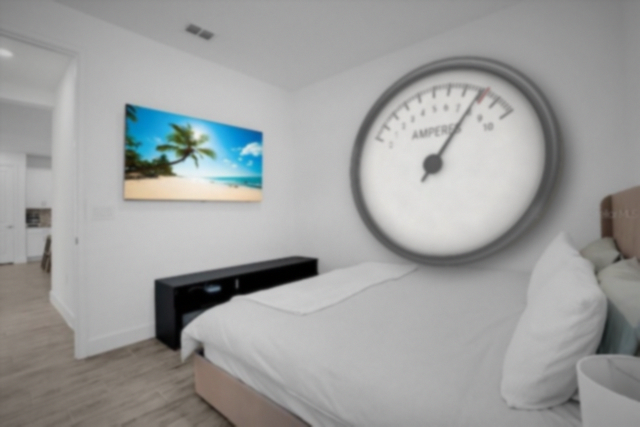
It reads value=8 unit=A
